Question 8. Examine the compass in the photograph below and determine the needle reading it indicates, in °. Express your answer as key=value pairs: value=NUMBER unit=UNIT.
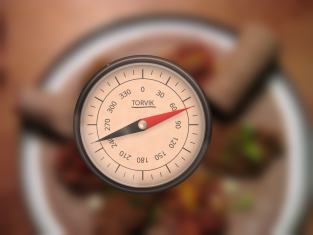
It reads value=70 unit=°
